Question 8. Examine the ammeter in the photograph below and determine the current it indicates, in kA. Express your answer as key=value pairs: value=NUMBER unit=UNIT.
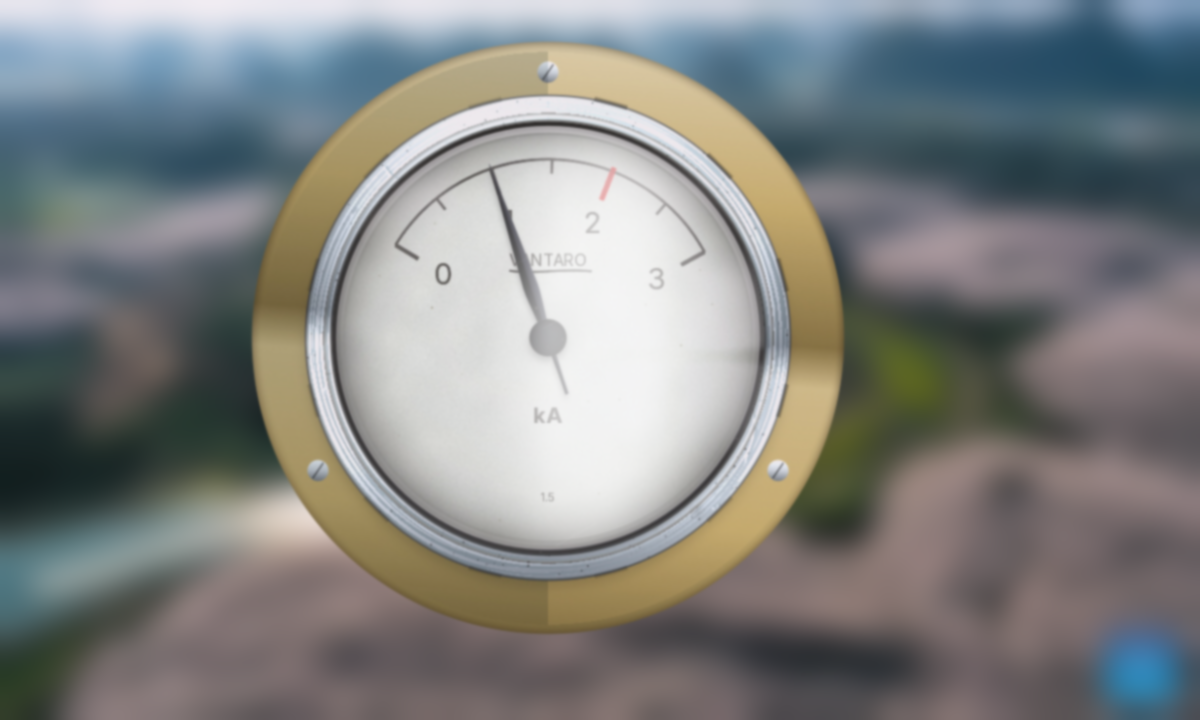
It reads value=1 unit=kA
